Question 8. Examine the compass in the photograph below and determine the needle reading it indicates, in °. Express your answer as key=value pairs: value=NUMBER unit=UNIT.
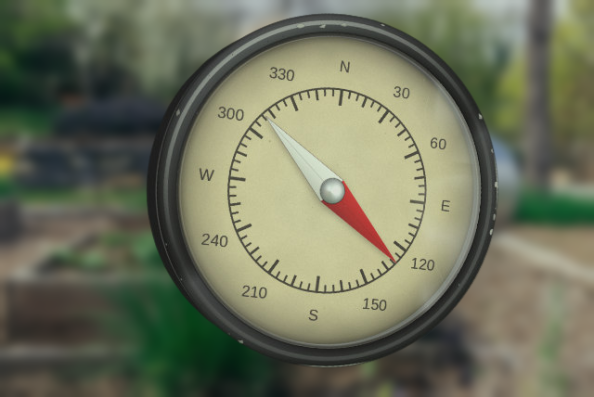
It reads value=130 unit=°
